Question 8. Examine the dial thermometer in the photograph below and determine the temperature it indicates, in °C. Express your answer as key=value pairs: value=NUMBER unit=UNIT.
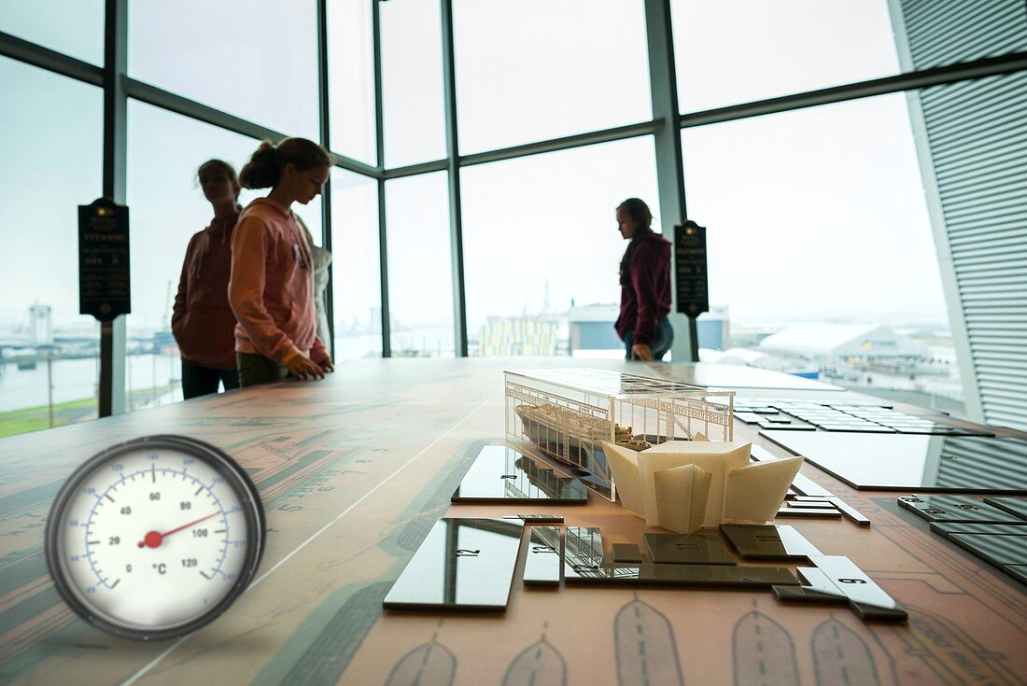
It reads value=92 unit=°C
